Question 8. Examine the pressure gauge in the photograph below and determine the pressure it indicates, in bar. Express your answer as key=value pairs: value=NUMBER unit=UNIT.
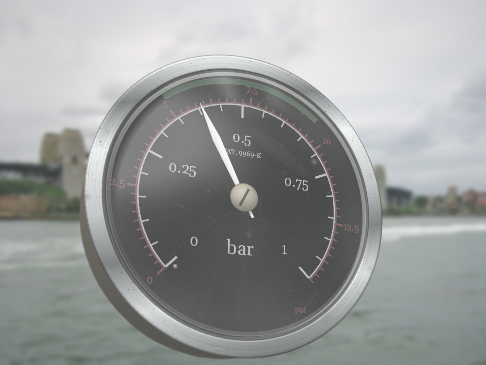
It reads value=0.4 unit=bar
